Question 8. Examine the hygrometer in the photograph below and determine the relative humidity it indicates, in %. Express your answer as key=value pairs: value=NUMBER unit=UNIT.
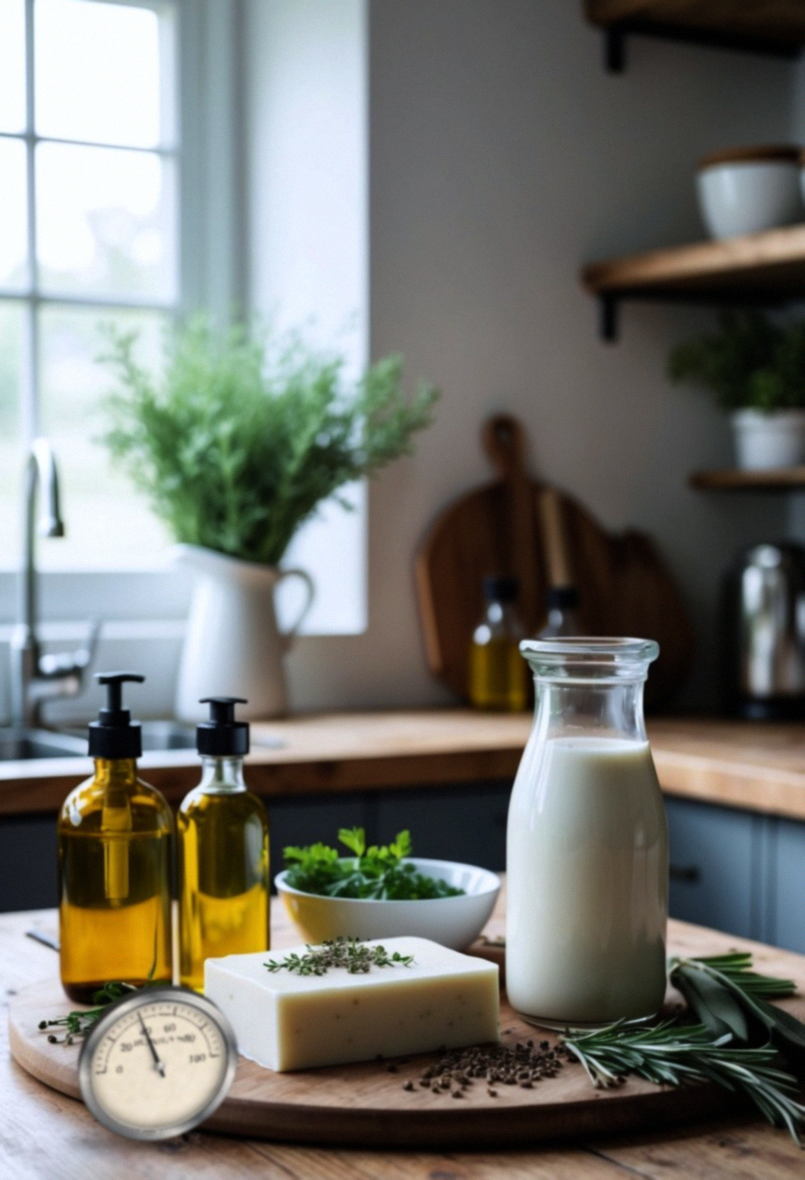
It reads value=40 unit=%
